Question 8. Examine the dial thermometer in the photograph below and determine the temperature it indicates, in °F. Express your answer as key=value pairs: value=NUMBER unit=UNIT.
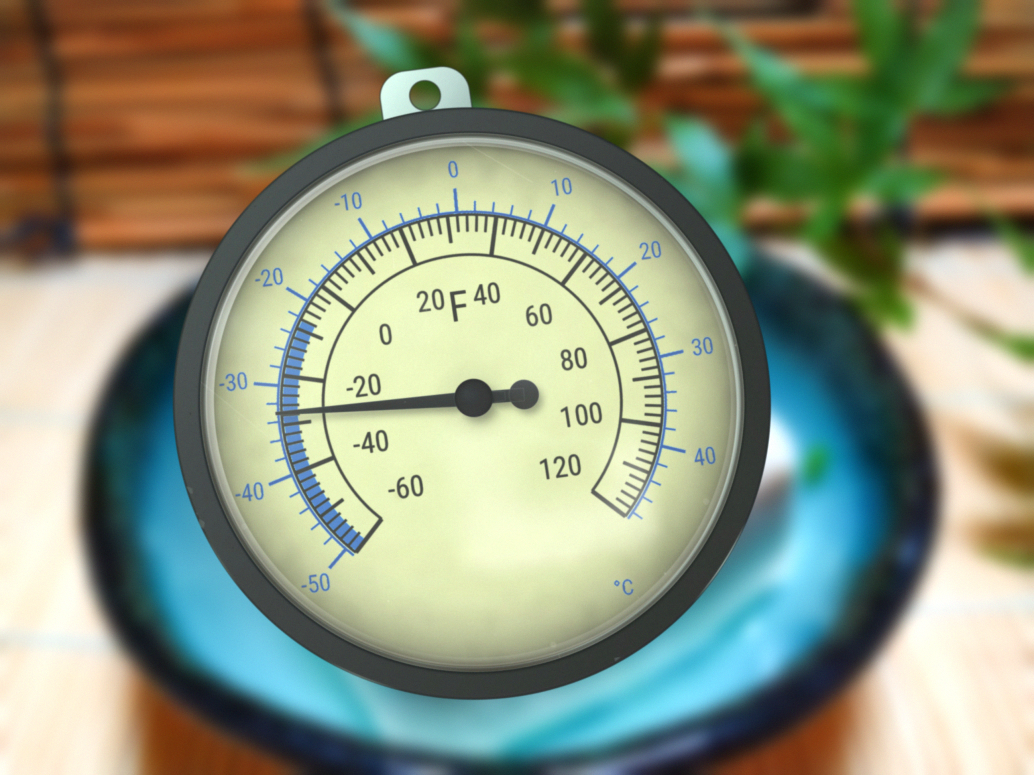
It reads value=-28 unit=°F
